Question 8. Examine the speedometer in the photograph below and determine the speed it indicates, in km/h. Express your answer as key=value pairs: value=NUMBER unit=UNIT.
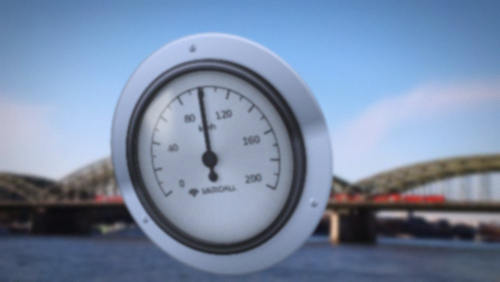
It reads value=100 unit=km/h
